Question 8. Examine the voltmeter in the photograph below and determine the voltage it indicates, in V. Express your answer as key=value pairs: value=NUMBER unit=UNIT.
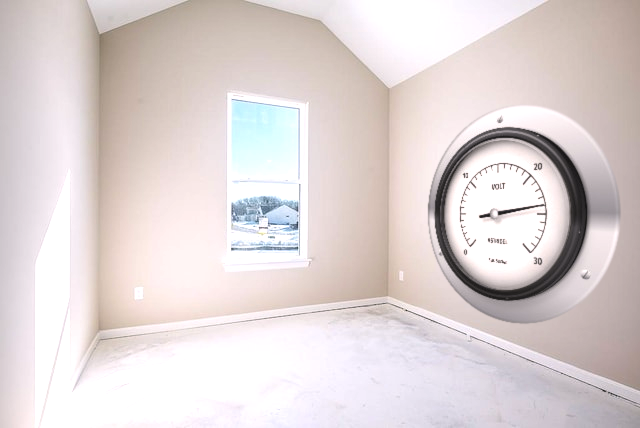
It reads value=24 unit=V
